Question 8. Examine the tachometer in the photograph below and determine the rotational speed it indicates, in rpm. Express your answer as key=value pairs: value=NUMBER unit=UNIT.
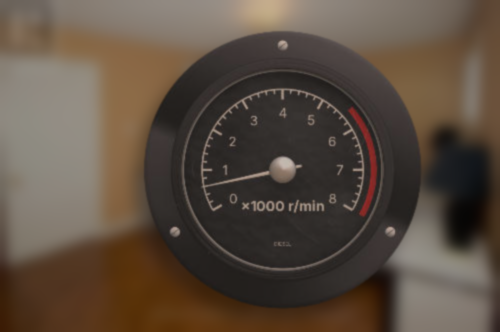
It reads value=600 unit=rpm
